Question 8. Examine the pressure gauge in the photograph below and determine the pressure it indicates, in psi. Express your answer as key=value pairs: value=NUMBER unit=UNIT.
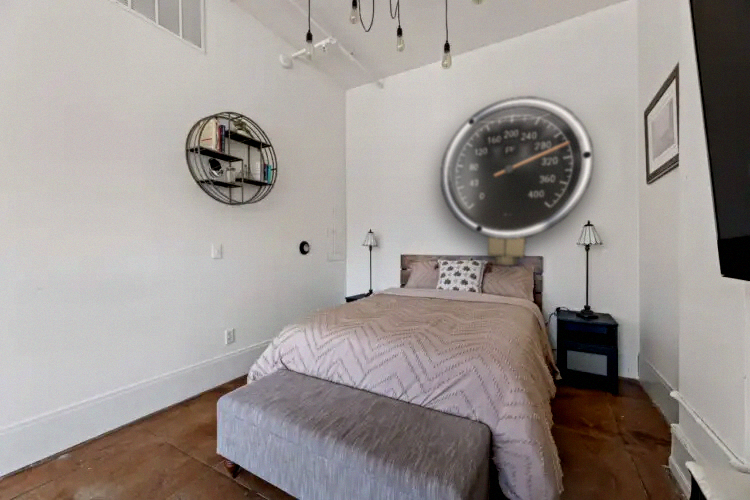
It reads value=300 unit=psi
